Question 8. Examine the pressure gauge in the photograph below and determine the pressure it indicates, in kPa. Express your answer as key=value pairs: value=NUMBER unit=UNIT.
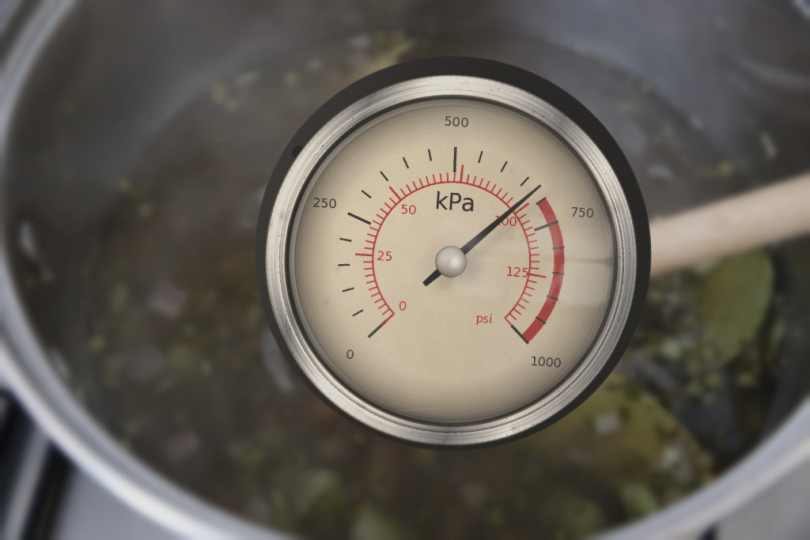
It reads value=675 unit=kPa
